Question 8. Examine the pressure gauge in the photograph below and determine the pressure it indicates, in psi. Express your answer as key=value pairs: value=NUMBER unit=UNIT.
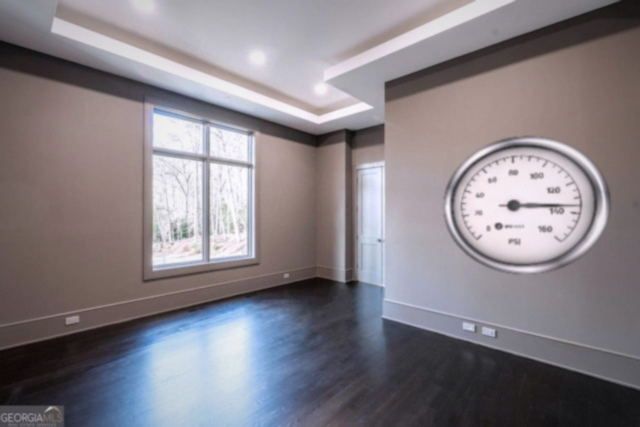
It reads value=135 unit=psi
